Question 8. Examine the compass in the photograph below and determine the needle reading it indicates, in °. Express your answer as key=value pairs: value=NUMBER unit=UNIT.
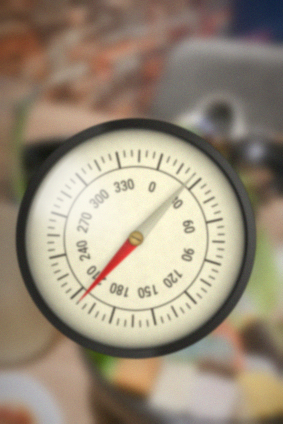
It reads value=205 unit=°
